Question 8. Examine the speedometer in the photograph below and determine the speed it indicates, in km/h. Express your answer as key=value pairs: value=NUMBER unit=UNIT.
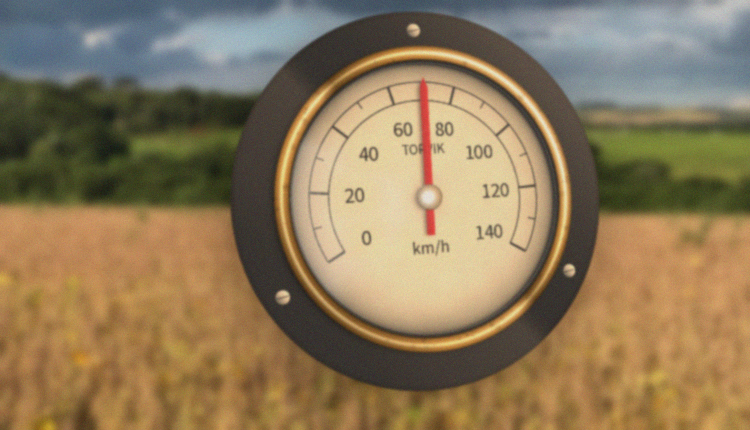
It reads value=70 unit=km/h
